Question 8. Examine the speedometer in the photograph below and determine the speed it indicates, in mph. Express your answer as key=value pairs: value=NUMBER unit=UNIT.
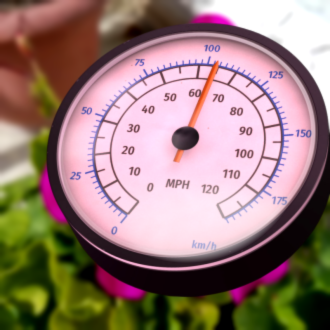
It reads value=65 unit=mph
